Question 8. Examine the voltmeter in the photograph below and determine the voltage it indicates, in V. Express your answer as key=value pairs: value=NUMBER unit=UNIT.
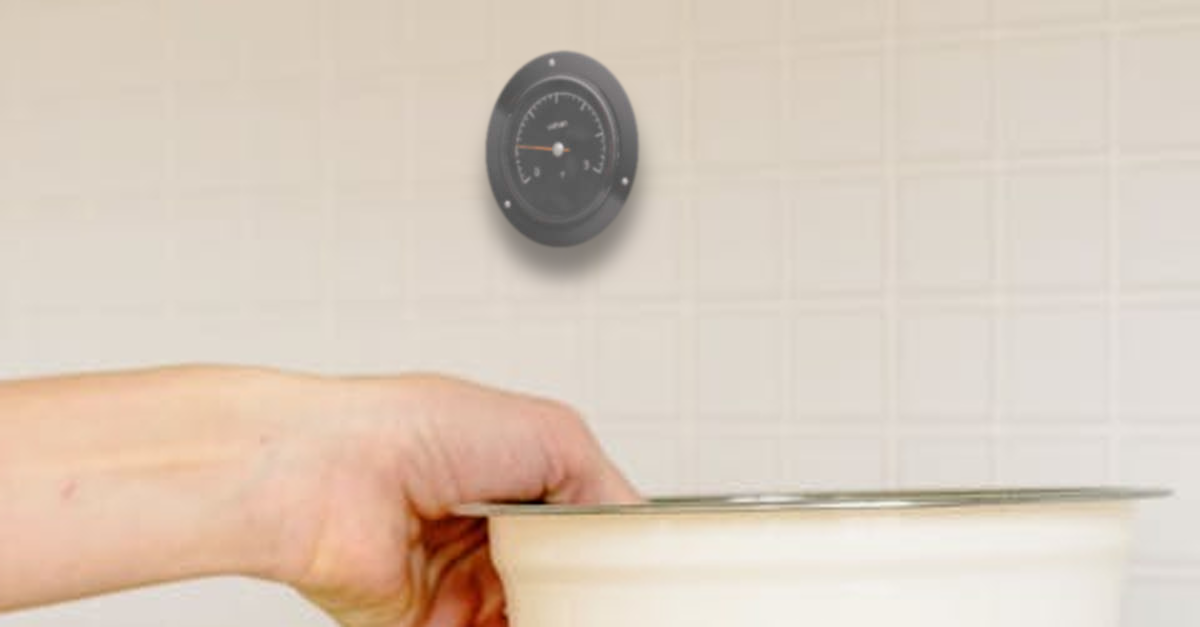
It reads value=0.5 unit=V
